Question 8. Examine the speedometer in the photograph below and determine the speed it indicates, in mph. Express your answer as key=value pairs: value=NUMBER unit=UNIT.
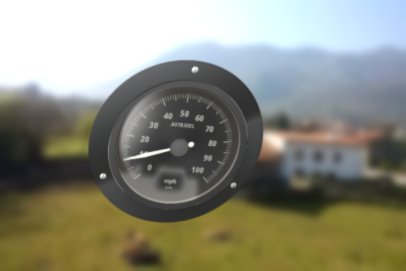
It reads value=10 unit=mph
